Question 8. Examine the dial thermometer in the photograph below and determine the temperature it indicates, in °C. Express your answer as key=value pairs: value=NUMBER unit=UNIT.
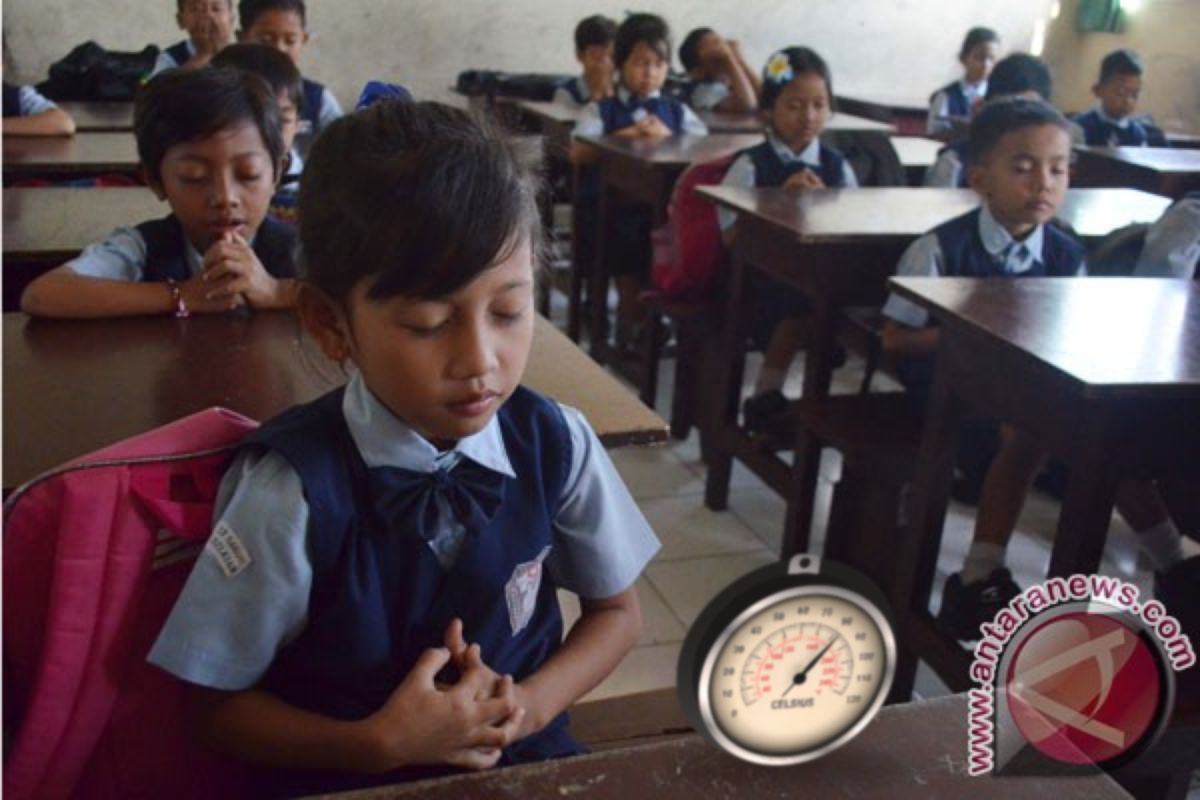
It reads value=80 unit=°C
